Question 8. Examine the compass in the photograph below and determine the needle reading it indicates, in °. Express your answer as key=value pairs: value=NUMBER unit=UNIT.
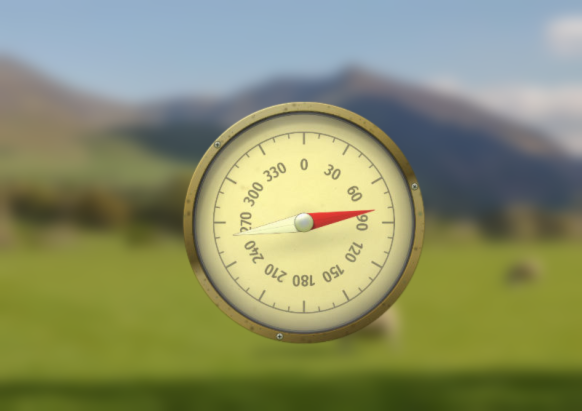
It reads value=80 unit=°
